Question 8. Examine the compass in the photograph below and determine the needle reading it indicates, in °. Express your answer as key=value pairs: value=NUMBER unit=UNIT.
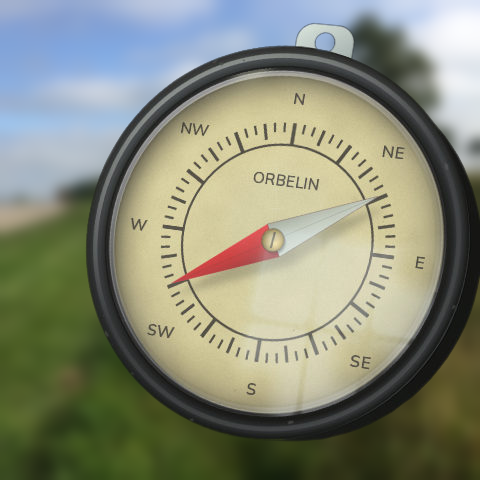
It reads value=240 unit=°
